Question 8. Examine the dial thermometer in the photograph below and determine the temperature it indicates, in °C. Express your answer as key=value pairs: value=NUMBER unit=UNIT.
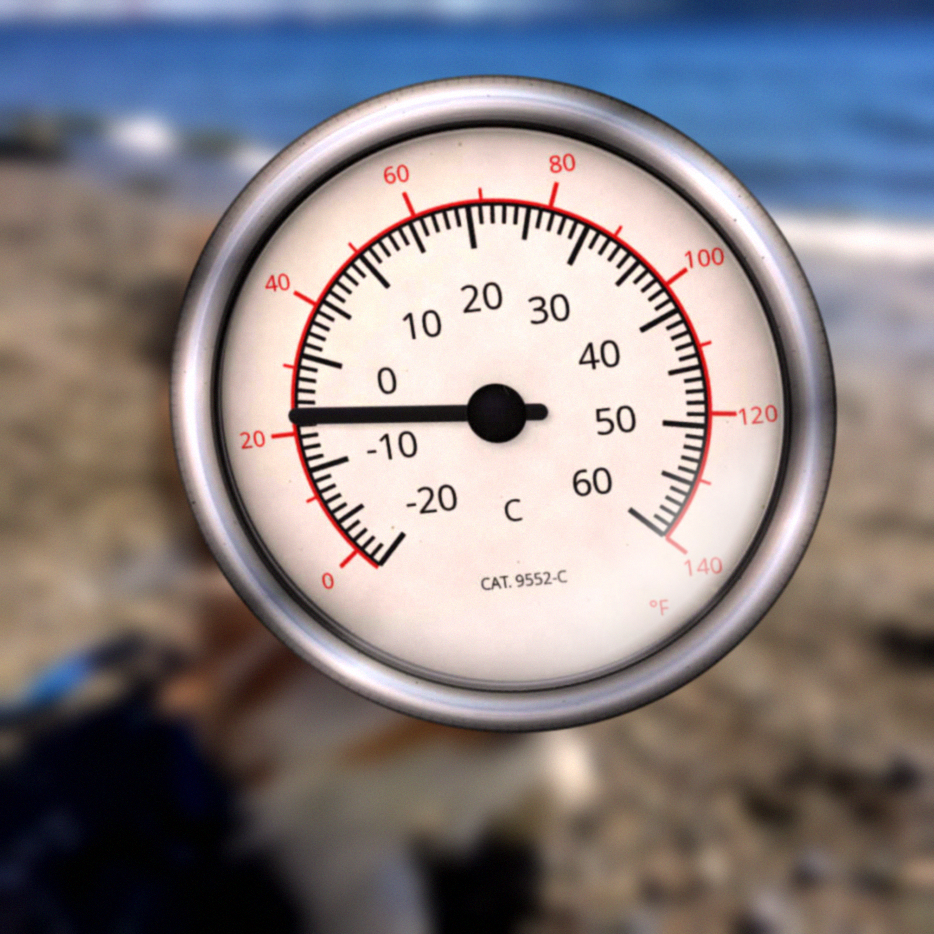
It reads value=-5 unit=°C
